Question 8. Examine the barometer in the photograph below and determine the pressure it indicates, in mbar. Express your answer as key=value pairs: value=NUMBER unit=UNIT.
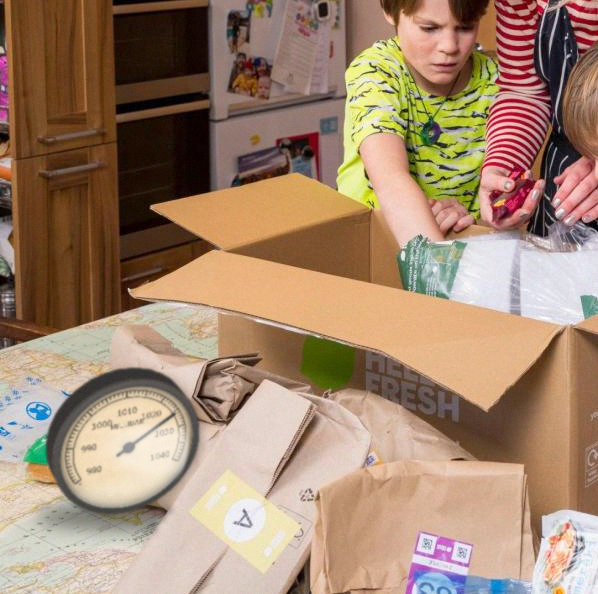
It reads value=1025 unit=mbar
